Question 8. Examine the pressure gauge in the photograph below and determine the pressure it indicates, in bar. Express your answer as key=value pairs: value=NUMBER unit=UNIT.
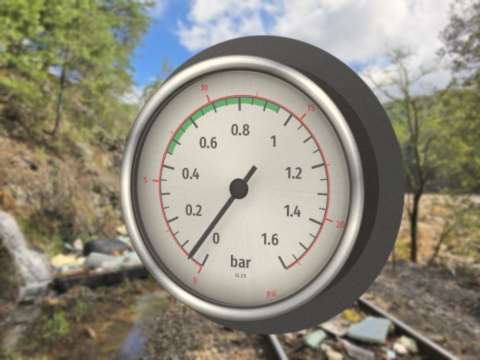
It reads value=0.05 unit=bar
